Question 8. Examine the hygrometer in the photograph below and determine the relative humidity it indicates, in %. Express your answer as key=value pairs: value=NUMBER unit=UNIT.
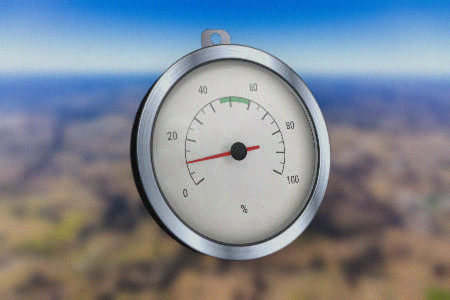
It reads value=10 unit=%
